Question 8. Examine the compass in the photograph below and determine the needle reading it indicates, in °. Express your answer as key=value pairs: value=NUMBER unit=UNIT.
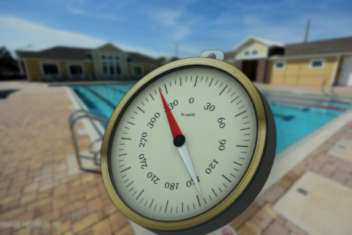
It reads value=325 unit=°
